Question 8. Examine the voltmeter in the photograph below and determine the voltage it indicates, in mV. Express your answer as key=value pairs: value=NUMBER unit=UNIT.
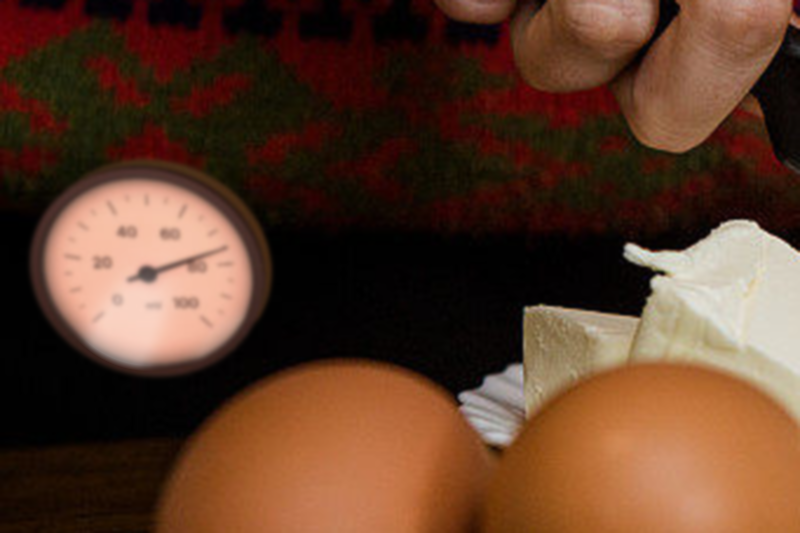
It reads value=75 unit=mV
